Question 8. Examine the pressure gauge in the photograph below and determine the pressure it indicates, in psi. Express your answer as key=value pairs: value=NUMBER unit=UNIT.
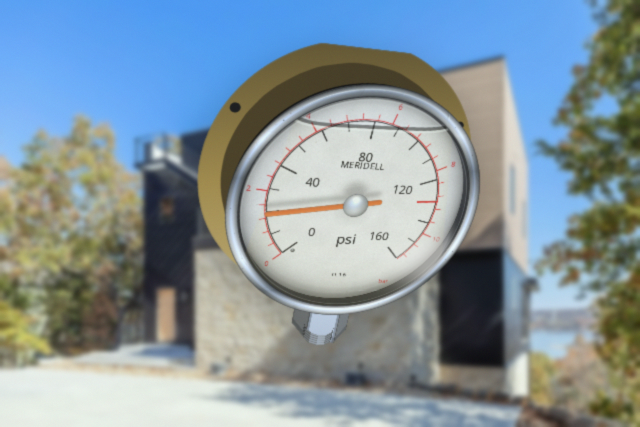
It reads value=20 unit=psi
